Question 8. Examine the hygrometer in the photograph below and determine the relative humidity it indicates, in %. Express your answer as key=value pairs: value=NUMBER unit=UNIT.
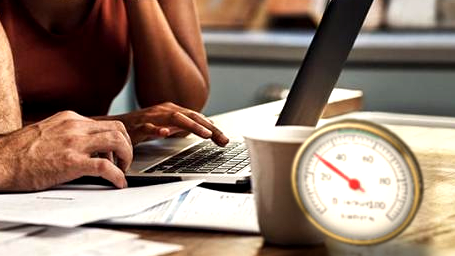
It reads value=30 unit=%
